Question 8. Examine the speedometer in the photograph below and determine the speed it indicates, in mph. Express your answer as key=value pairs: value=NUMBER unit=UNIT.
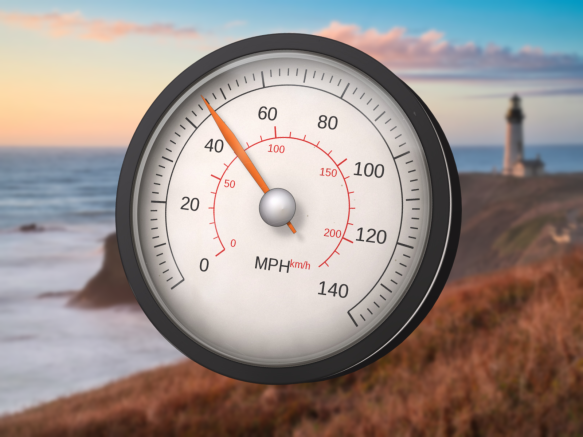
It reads value=46 unit=mph
